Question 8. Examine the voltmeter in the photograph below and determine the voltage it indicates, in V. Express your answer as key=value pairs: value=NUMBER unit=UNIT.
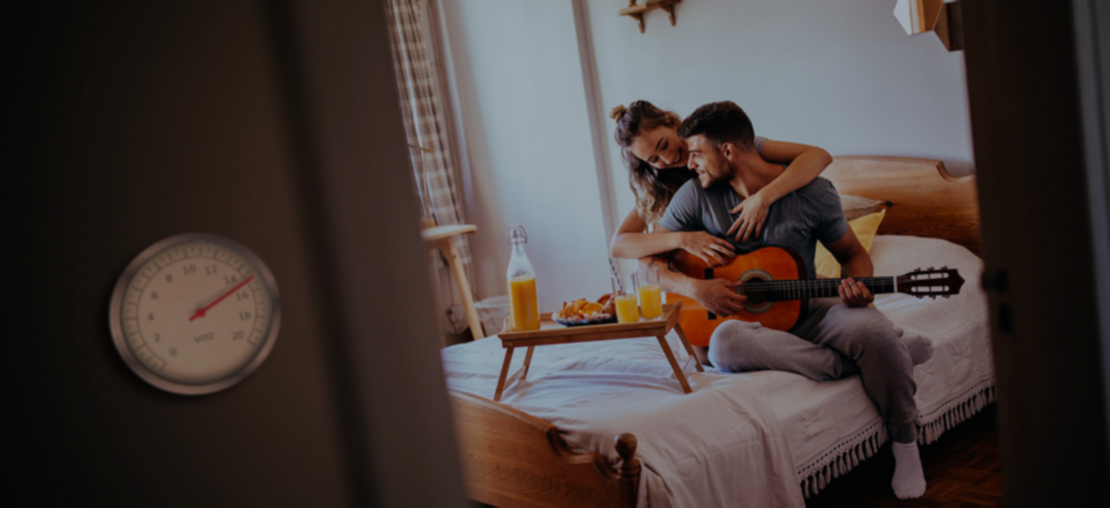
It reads value=15 unit=V
